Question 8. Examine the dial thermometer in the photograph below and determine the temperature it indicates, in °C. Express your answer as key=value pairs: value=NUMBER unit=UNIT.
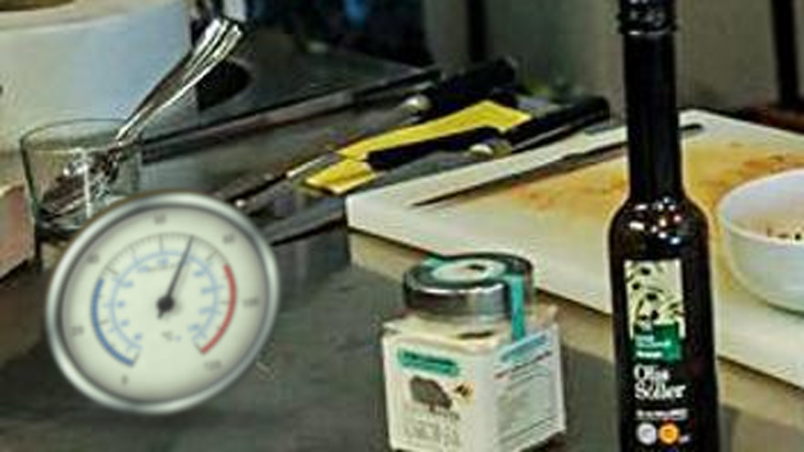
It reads value=70 unit=°C
